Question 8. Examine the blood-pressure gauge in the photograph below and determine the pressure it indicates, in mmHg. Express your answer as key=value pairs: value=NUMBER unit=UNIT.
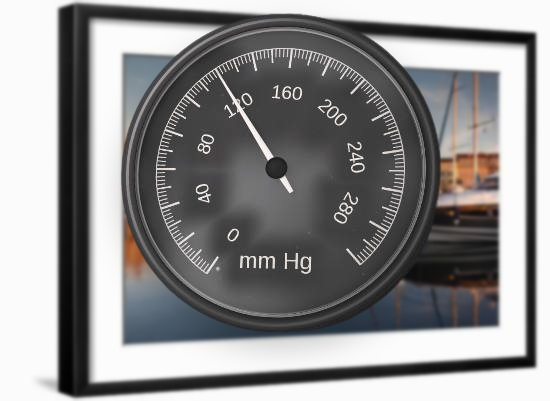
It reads value=120 unit=mmHg
